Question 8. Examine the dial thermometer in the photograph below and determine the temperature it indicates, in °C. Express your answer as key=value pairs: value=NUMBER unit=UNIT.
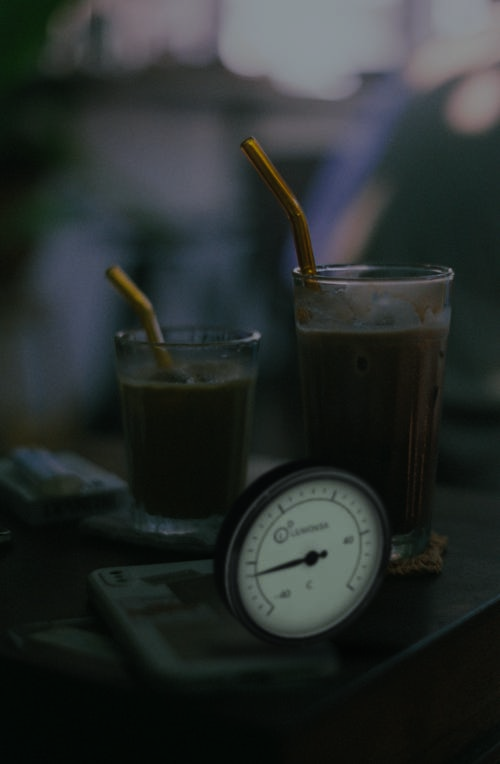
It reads value=-24 unit=°C
